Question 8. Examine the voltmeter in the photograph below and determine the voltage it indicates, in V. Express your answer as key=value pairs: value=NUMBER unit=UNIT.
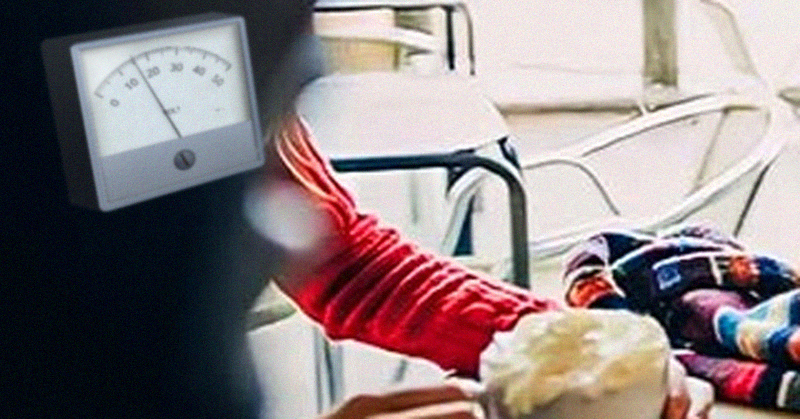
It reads value=15 unit=V
